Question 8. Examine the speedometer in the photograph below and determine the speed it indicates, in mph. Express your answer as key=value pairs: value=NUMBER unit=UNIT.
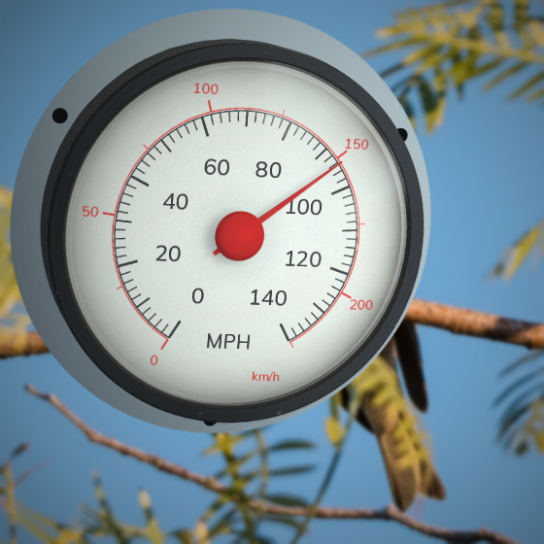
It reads value=94 unit=mph
